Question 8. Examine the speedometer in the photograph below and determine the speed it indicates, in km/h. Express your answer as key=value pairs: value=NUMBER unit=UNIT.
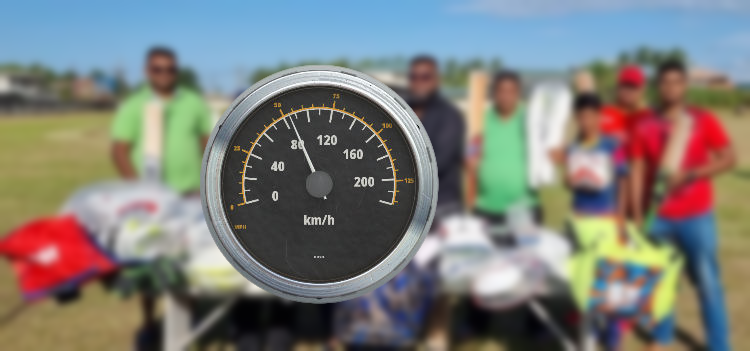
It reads value=85 unit=km/h
